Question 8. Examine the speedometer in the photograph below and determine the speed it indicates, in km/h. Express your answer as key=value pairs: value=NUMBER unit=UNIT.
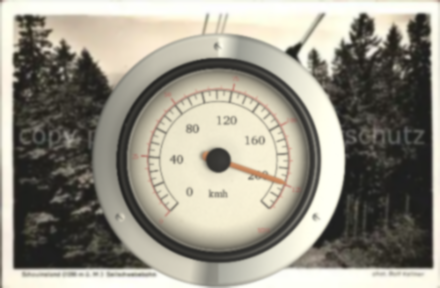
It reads value=200 unit=km/h
